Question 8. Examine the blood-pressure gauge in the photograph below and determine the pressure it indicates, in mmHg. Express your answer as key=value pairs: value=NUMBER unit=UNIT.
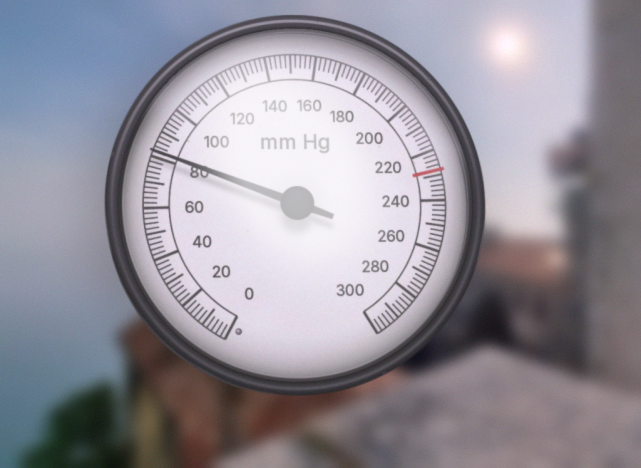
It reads value=82 unit=mmHg
